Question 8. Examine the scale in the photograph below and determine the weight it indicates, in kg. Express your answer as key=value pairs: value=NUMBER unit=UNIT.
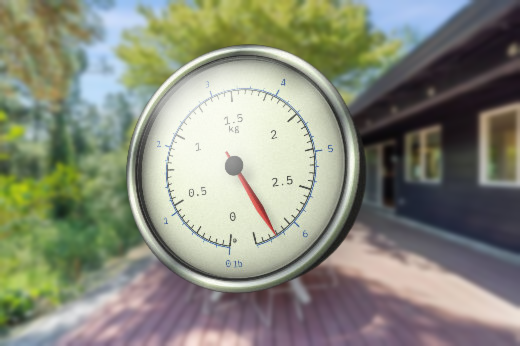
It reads value=2.85 unit=kg
